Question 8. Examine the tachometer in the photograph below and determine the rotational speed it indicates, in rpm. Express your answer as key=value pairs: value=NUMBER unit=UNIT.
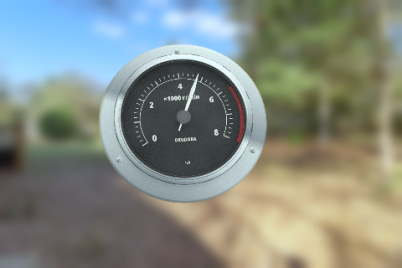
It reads value=4800 unit=rpm
